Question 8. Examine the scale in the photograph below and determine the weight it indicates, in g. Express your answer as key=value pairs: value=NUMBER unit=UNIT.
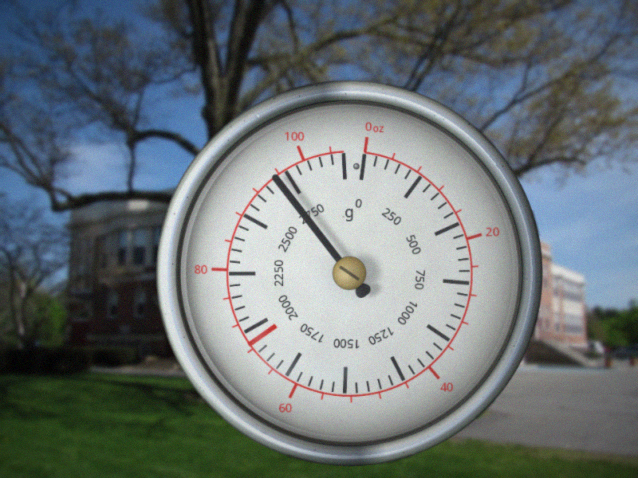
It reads value=2700 unit=g
